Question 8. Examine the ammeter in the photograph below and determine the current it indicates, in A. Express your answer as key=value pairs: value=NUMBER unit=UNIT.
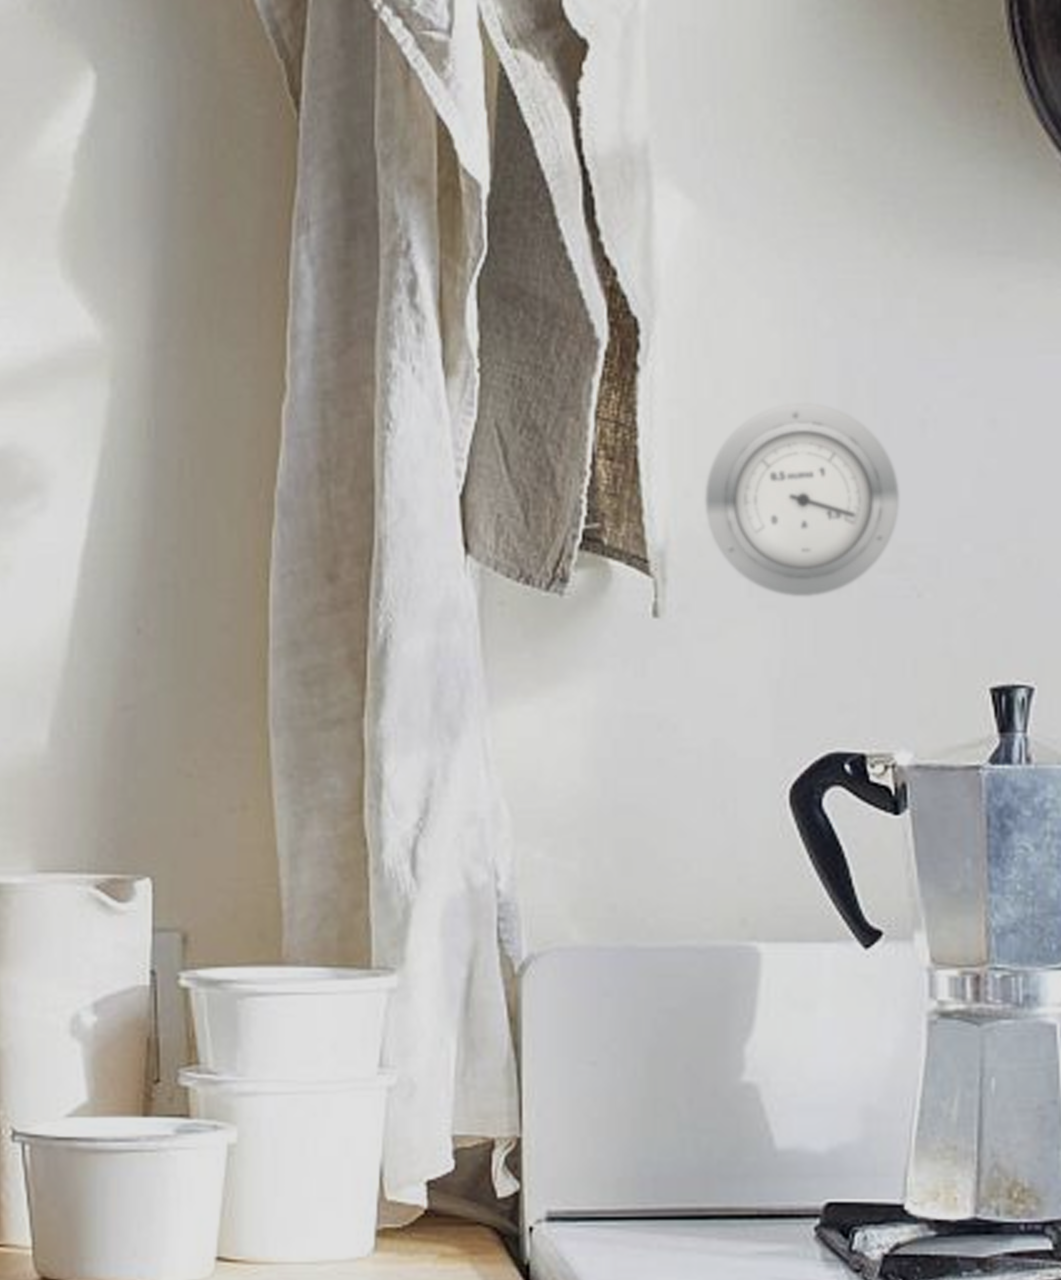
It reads value=1.45 unit=A
